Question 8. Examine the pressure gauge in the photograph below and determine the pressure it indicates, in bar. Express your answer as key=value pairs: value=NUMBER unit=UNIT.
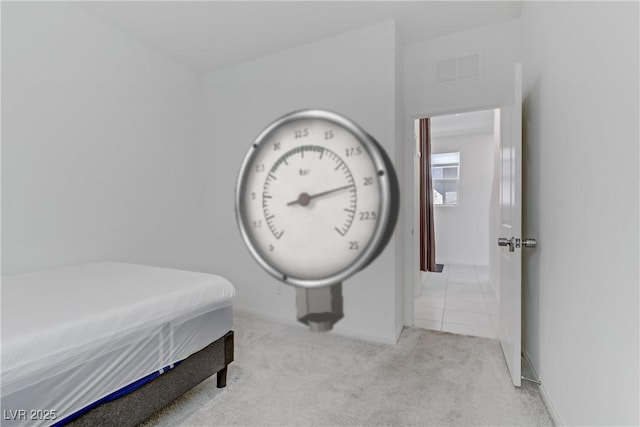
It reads value=20 unit=bar
